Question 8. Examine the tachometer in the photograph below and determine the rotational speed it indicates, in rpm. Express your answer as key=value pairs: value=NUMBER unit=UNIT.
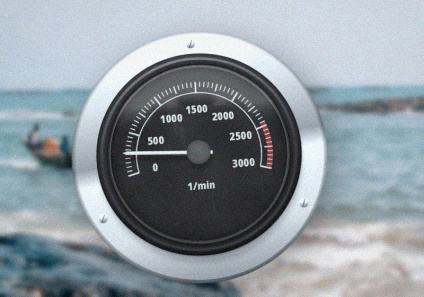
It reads value=250 unit=rpm
